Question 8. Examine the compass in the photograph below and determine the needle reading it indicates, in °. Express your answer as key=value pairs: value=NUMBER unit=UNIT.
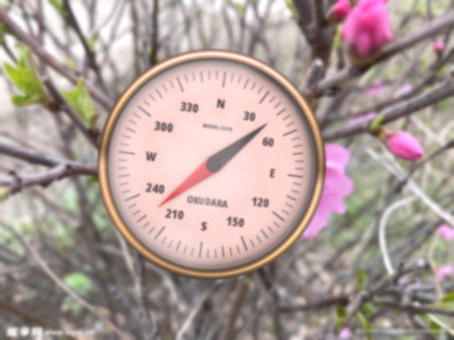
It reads value=225 unit=°
